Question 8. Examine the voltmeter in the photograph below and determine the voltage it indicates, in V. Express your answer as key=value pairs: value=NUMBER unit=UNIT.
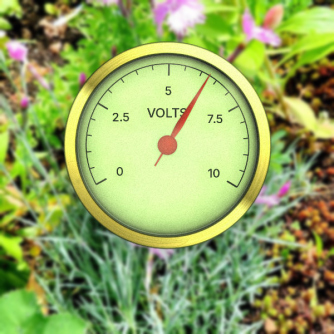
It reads value=6.25 unit=V
